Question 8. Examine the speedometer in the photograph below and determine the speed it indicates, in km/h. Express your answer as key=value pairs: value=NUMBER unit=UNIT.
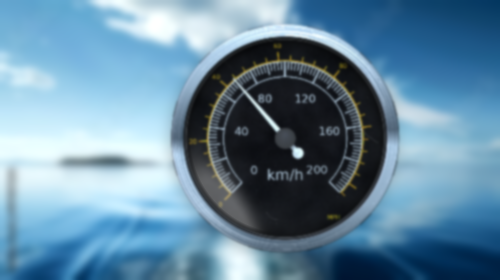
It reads value=70 unit=km/h
